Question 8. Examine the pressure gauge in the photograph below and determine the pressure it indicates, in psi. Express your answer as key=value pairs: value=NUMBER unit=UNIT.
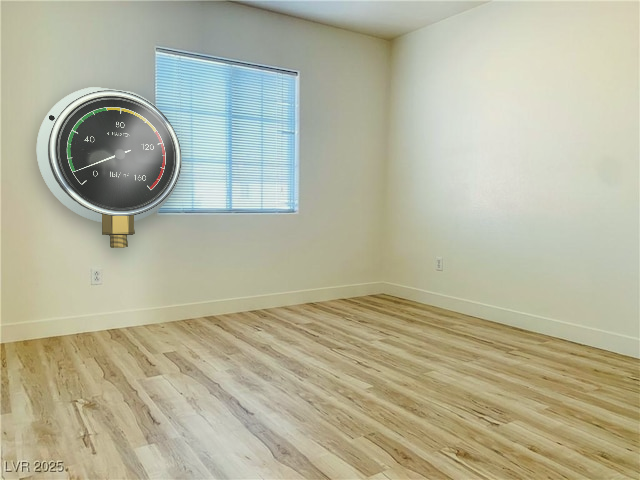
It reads value=10 unit=psi
